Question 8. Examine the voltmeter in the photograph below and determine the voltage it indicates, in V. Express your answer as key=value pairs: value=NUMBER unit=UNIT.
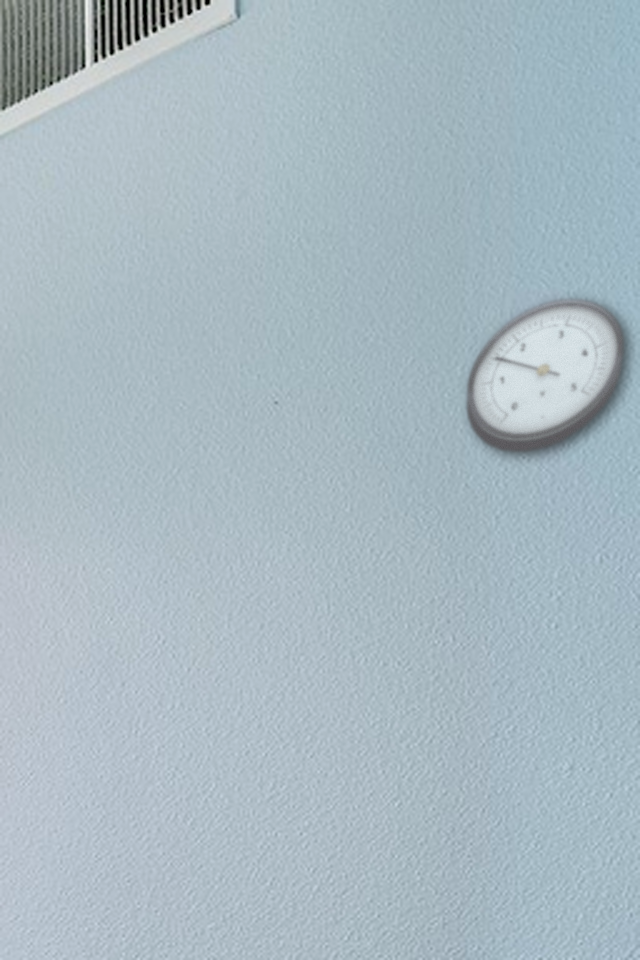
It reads value=1.5 unit=V
